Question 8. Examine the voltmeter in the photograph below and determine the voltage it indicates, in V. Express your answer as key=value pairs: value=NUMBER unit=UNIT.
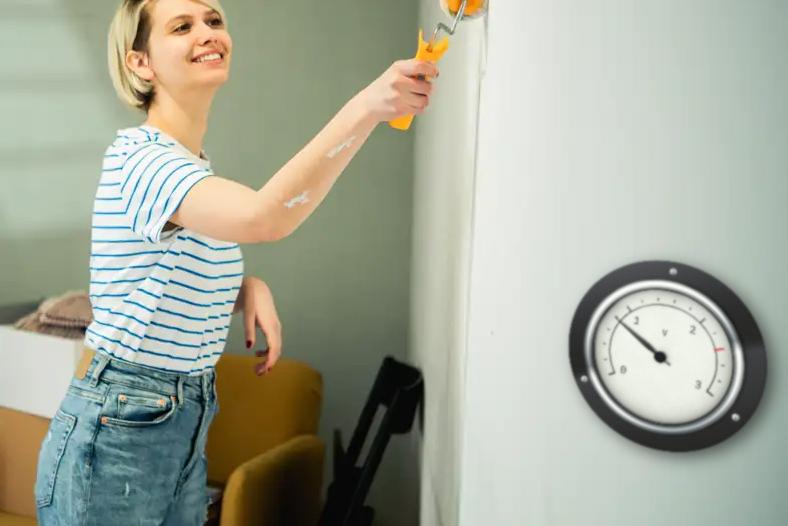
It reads value=0.8 unit=V
